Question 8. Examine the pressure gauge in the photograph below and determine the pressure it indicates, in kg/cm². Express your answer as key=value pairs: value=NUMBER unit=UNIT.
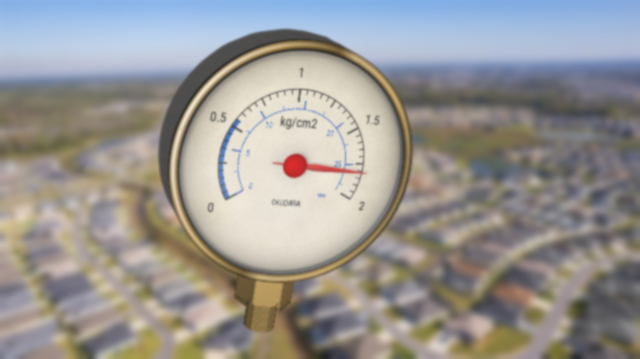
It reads value=1.8 unit=kg/cm²
